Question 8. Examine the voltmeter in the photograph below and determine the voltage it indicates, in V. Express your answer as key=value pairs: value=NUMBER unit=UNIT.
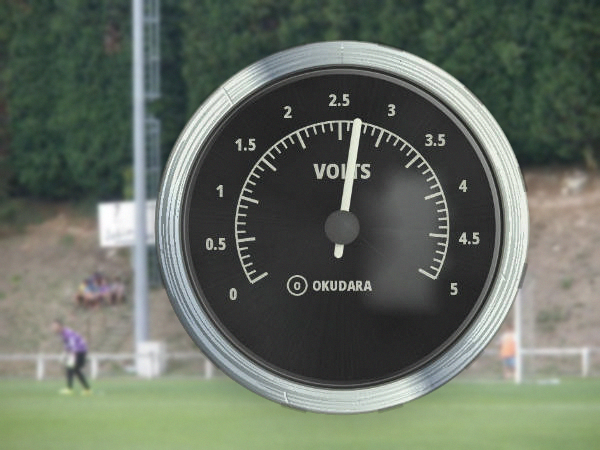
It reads value=2.7 unit=V
